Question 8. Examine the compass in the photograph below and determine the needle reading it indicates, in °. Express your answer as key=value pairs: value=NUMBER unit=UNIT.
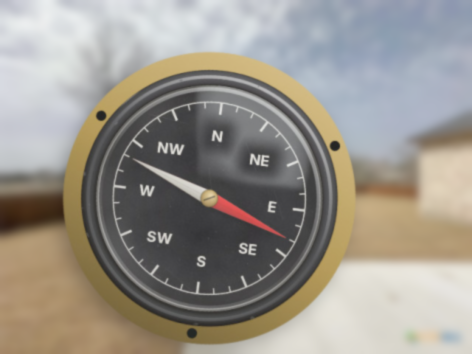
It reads value=110 unit=°
